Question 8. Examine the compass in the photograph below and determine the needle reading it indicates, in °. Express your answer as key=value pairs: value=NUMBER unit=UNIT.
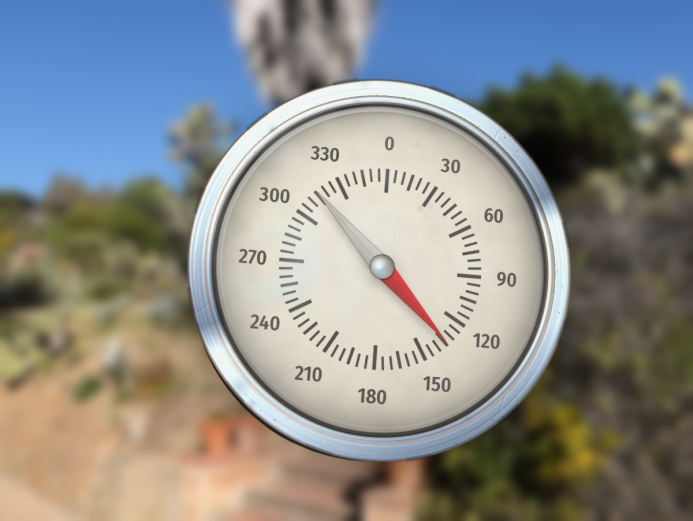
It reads value=135 unit=°
